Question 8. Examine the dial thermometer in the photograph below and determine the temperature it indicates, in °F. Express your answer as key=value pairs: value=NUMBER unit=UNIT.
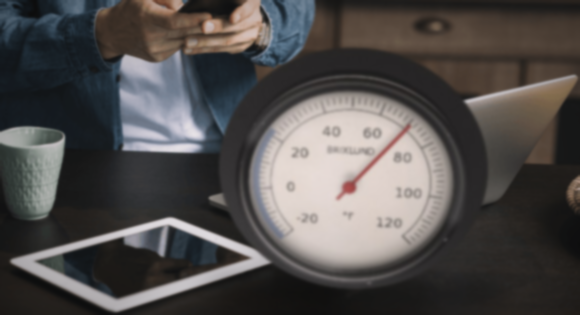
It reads value=70 unit=°F
